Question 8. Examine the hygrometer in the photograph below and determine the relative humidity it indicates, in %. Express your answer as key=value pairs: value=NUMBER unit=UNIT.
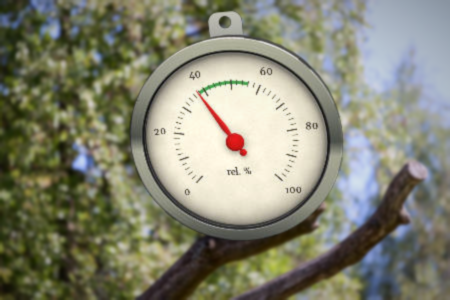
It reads value=38 unit=%
